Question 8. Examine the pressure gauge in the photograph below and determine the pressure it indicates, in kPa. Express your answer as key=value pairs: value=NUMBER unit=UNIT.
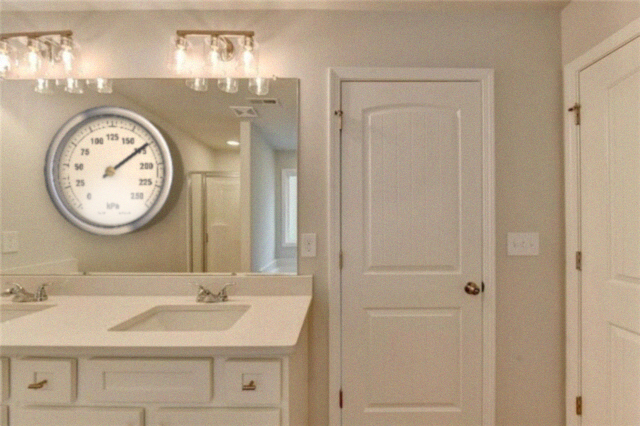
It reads value=175 unit=kPa
